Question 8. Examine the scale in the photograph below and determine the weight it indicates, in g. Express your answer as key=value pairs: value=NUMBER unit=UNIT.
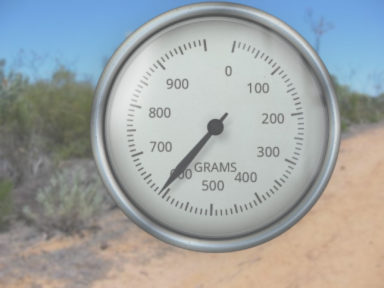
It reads value=610 unit=g
